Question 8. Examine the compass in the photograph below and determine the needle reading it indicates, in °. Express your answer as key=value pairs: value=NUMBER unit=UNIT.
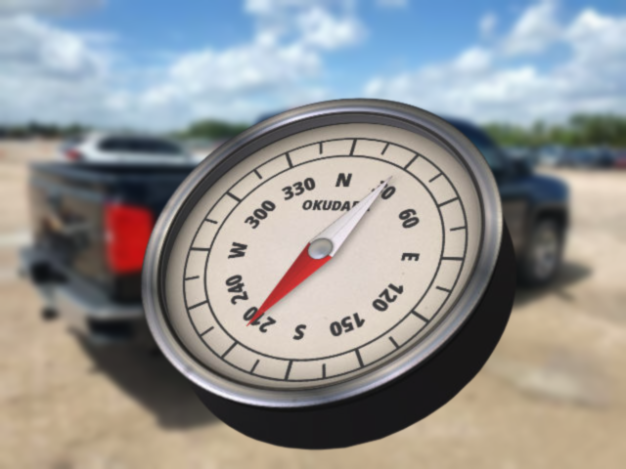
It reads value=210 unit=°
